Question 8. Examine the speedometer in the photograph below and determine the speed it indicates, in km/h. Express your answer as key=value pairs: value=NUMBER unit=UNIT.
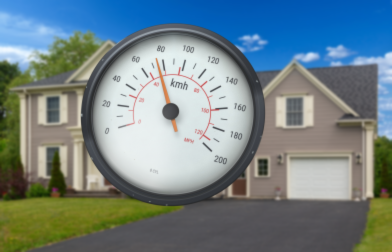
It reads value=75 unit=km/h
